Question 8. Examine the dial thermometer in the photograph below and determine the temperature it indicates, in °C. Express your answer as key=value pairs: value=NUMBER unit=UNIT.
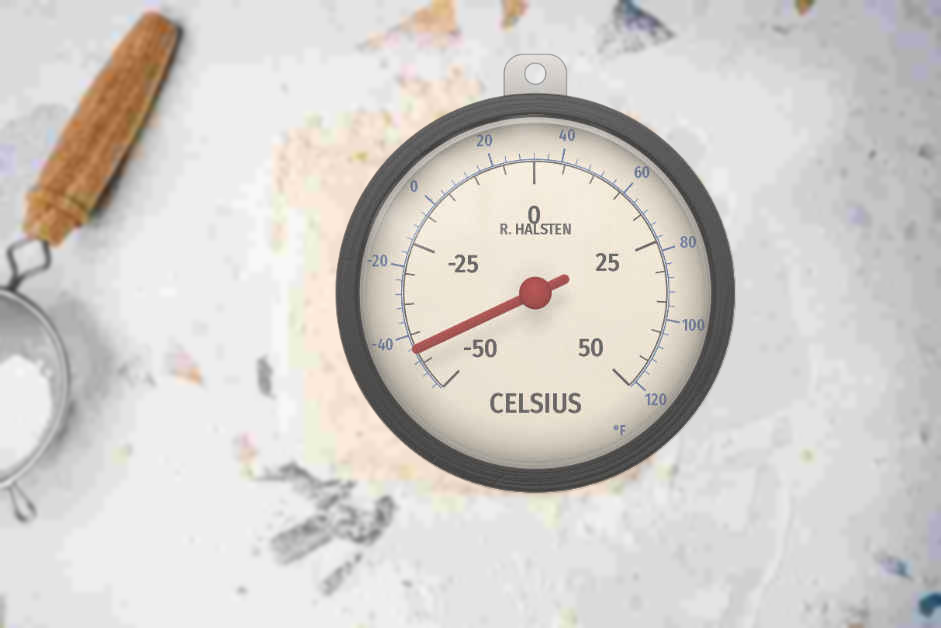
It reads value=-42.5 unit=°C
